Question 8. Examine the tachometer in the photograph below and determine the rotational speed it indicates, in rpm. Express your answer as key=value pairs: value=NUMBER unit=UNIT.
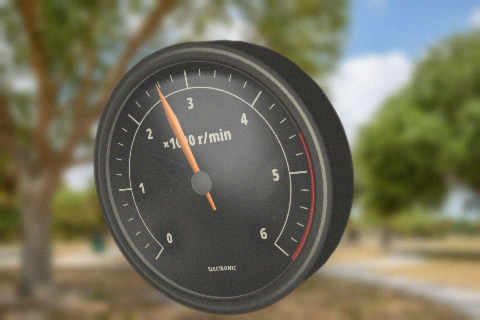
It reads value=2600 unit=rpm
